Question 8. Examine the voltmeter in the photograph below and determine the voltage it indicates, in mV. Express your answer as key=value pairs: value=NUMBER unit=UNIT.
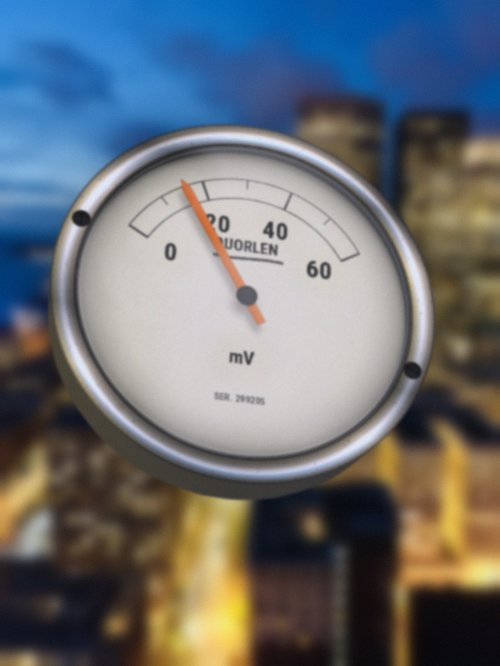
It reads value=15 unit=mV
